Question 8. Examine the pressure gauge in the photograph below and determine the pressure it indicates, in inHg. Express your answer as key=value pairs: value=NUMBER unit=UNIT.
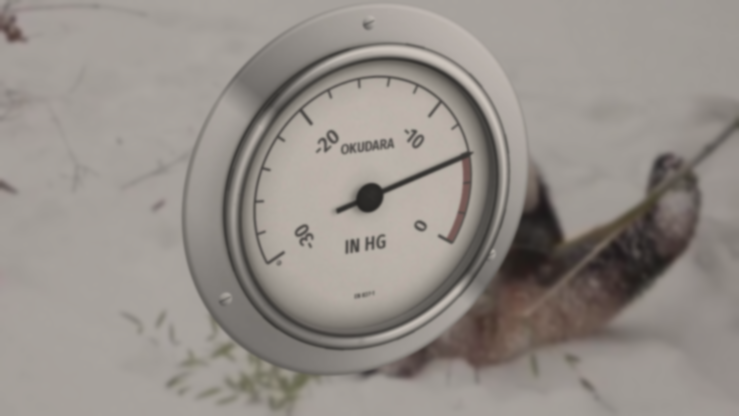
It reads value=-6 unit=inHg
